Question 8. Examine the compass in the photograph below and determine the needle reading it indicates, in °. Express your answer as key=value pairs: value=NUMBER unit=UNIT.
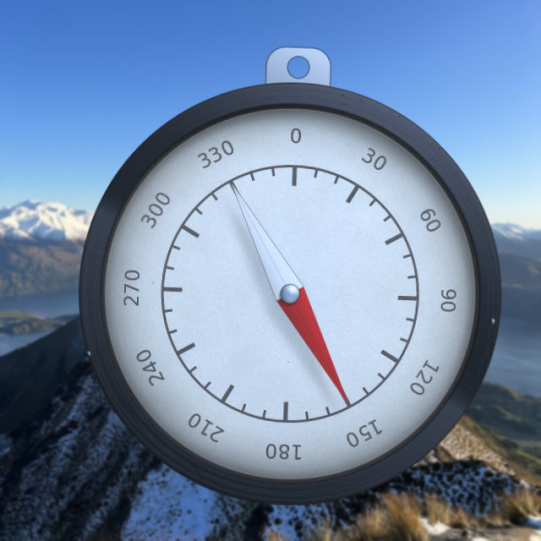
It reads value=150 unit=°
